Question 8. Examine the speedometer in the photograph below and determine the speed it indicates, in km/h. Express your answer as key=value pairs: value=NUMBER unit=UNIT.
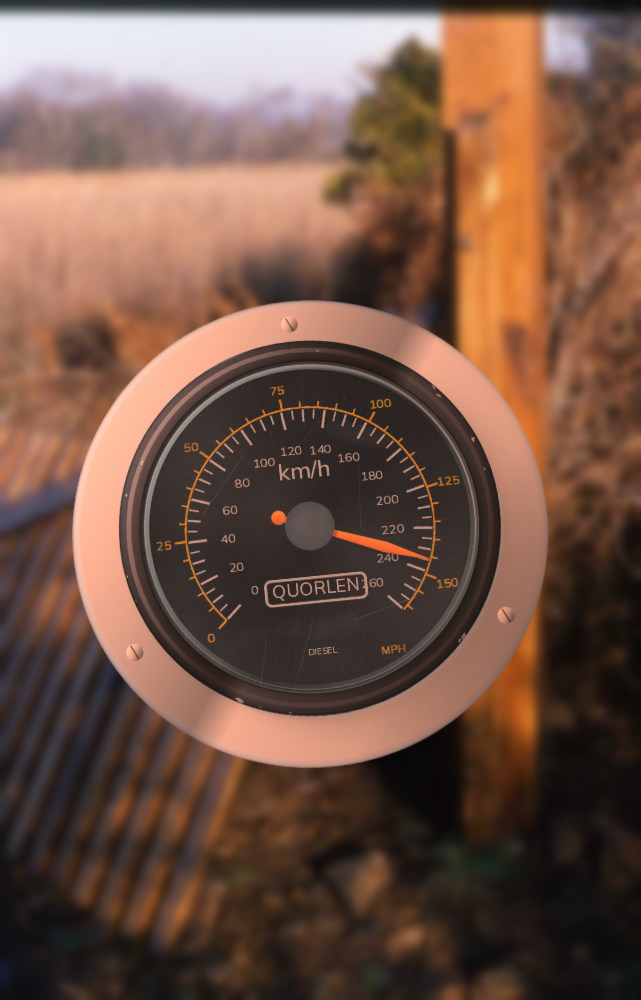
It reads value=235 unit=km/h
